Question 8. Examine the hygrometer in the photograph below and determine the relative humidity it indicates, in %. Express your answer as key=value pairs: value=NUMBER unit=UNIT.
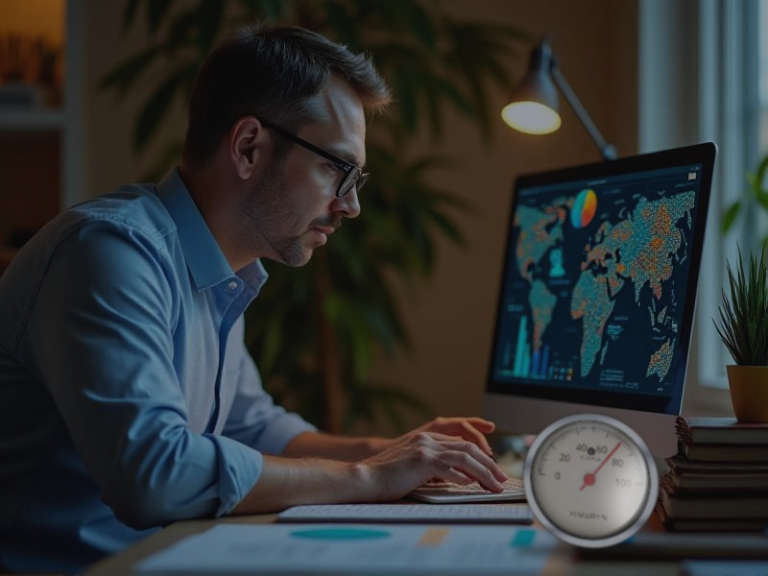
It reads value=70 unit=%
